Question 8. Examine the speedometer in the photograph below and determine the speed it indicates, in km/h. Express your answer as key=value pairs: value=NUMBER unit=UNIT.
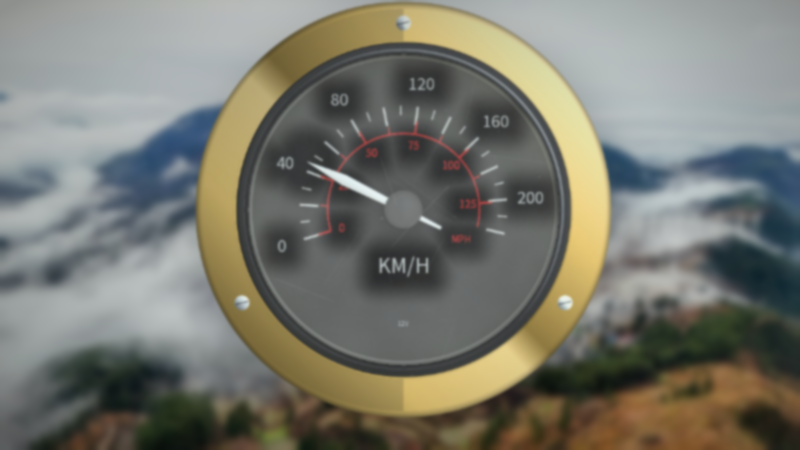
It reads value=45 unit=km/h
